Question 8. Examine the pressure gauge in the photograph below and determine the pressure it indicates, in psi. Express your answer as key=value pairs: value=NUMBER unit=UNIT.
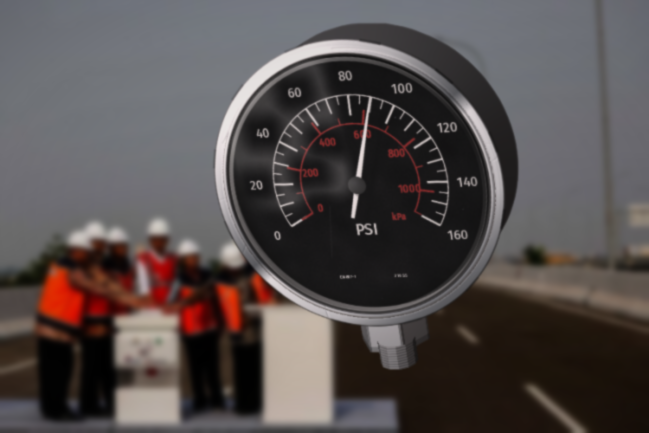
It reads value=90 unit=psi
